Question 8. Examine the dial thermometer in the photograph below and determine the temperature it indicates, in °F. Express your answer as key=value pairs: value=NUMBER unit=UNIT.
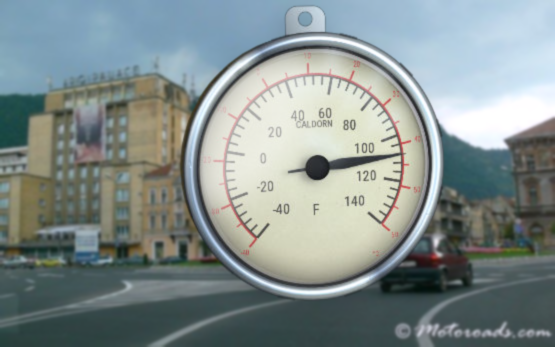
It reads value=108 unit=°F
